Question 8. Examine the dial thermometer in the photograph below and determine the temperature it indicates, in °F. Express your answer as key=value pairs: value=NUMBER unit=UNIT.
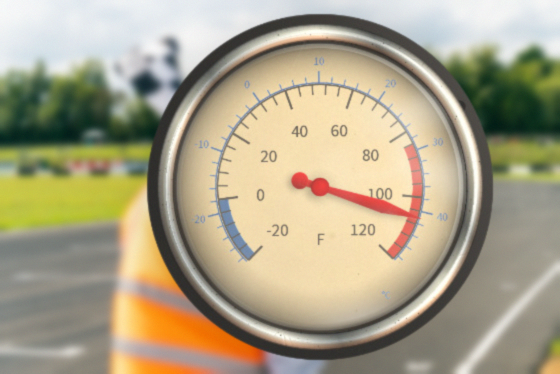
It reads value=106 unit=°F
